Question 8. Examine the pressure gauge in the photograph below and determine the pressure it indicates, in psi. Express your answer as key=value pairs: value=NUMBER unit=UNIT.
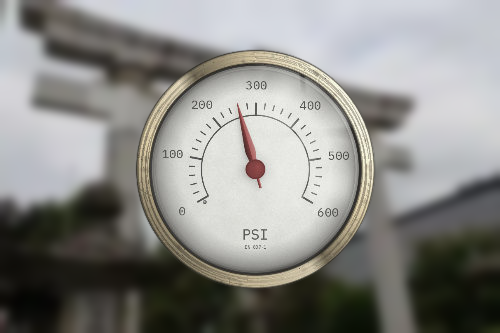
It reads value=260 unit=psi
